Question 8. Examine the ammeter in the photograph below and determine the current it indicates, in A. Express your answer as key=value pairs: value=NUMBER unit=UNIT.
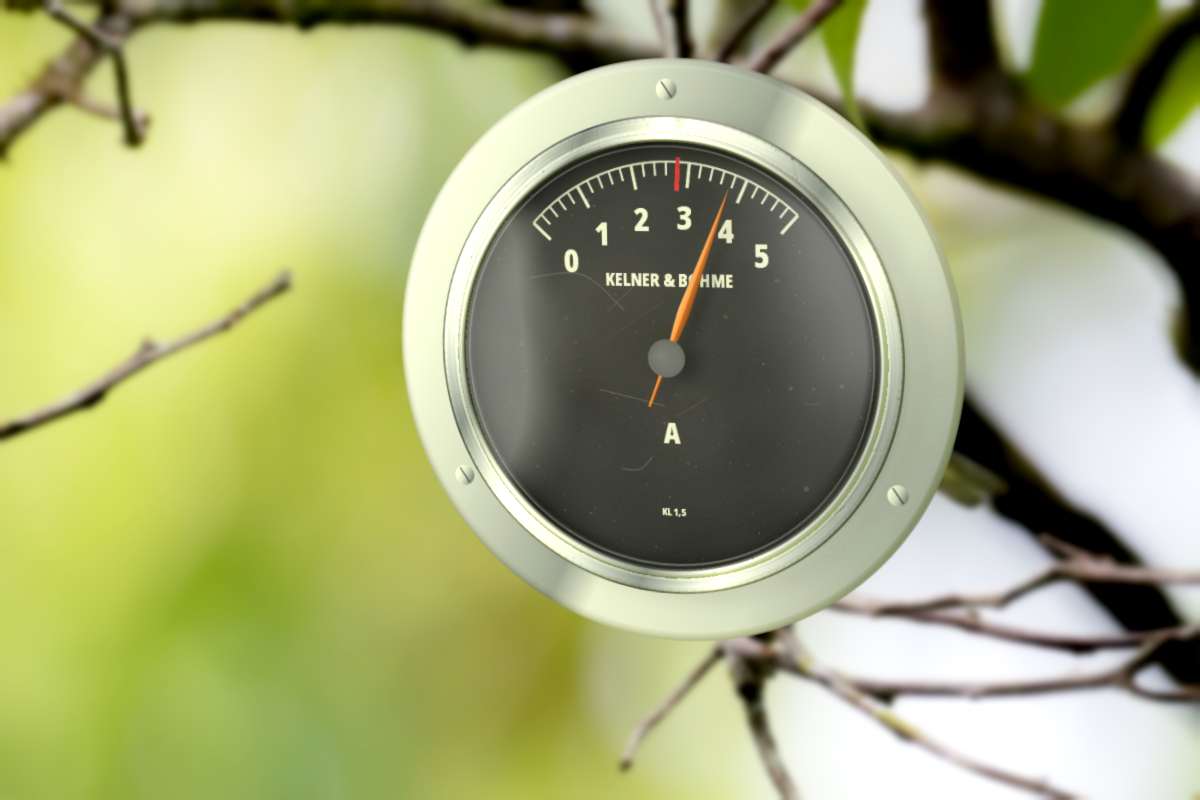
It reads value=3.8 unit=A
